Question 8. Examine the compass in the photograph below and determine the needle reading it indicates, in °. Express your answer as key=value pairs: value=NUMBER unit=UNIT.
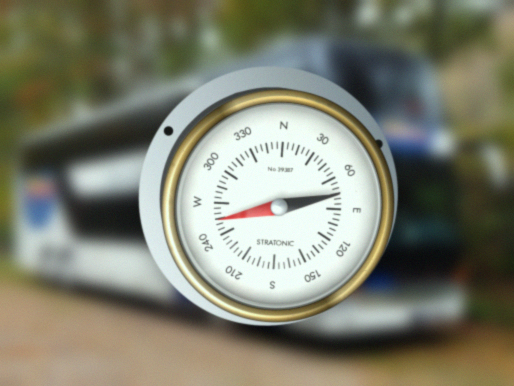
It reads value=255 unit=°
